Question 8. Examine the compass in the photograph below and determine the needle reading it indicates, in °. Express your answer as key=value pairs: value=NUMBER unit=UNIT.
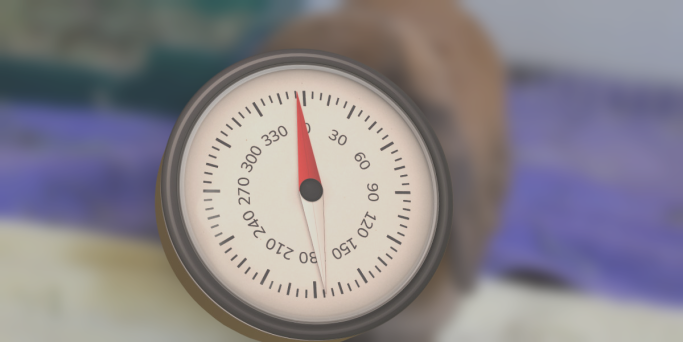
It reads value=355 unit=°
